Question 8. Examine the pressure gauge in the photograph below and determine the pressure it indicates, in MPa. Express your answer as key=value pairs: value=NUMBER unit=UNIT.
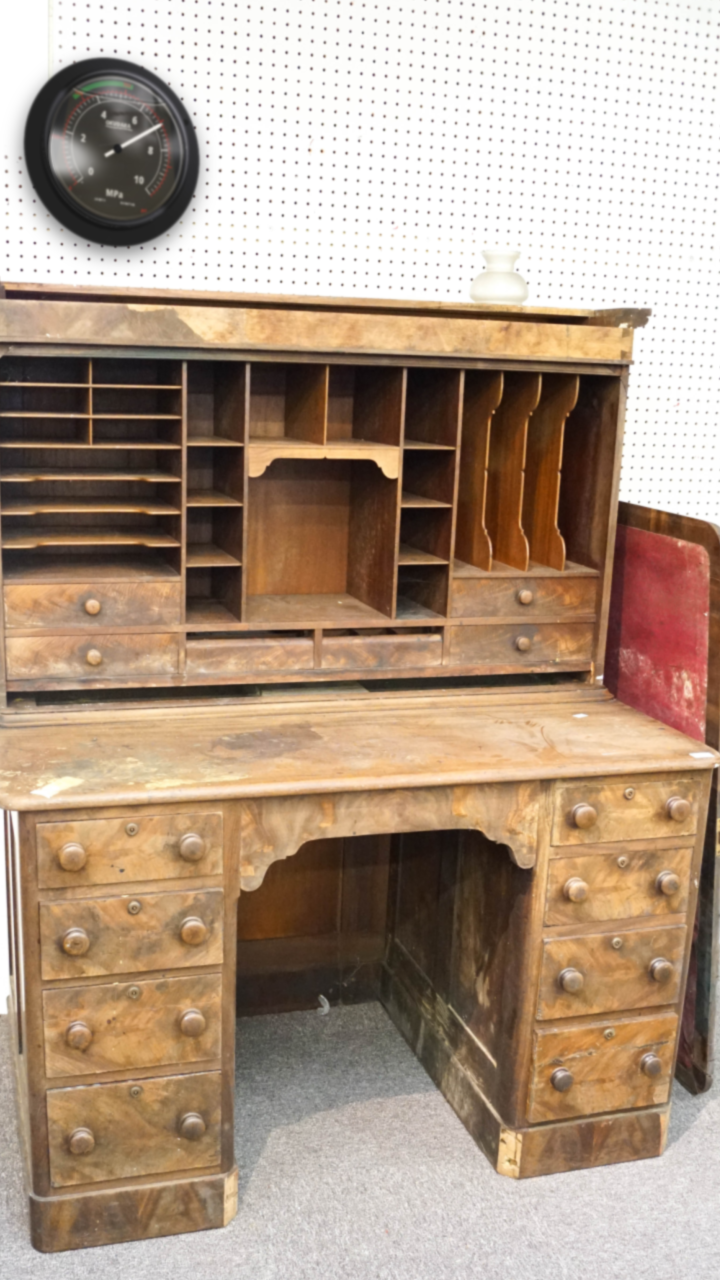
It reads value=7 unit=MPa
